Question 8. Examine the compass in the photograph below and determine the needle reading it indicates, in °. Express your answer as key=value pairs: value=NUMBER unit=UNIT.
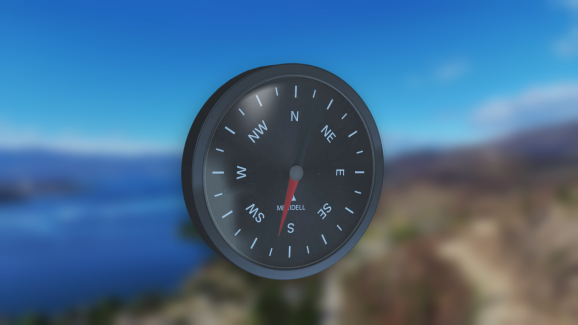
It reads value=195 unit=°
